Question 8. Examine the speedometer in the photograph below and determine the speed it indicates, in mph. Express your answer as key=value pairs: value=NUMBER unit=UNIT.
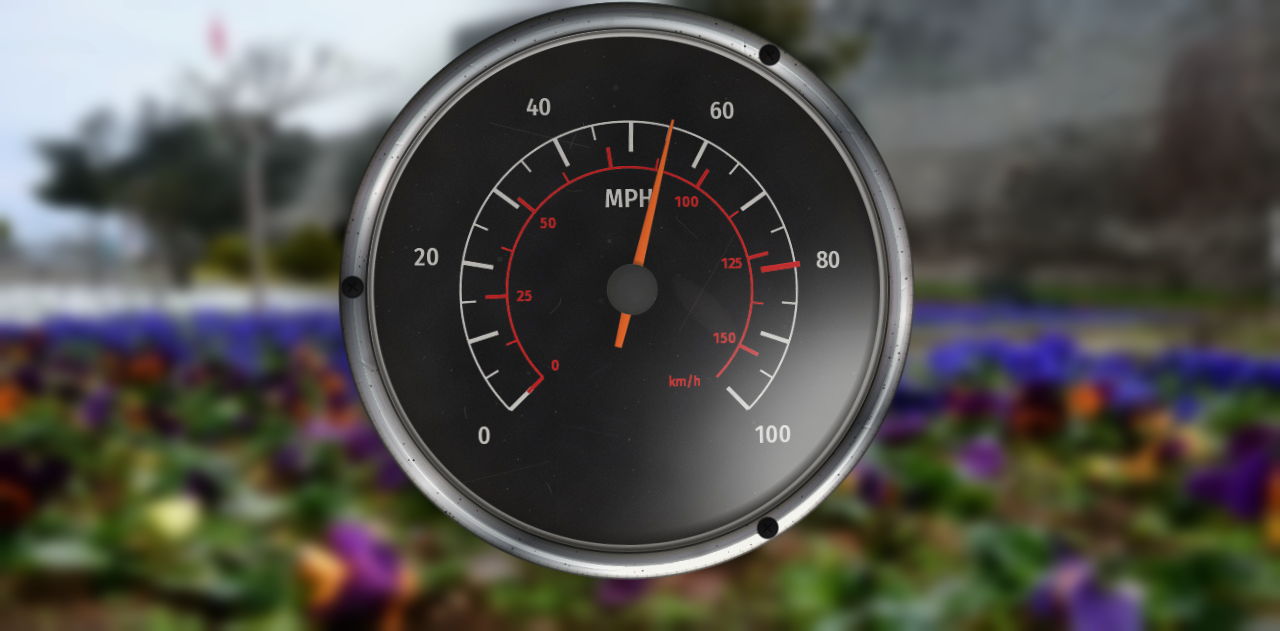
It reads value=55 unit=mph
